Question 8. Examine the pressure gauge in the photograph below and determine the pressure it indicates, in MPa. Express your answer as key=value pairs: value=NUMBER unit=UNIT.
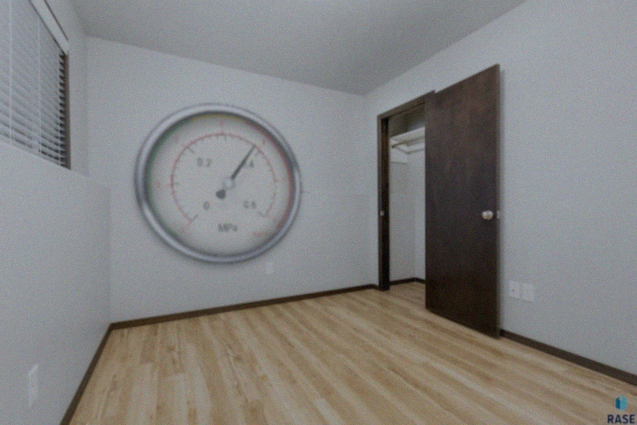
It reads value=0.38 unit=MPa
